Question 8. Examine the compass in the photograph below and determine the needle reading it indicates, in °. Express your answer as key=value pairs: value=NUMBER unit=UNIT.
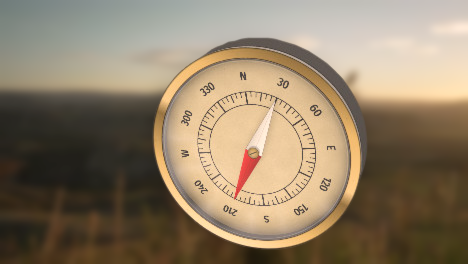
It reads value=210 unit=°
